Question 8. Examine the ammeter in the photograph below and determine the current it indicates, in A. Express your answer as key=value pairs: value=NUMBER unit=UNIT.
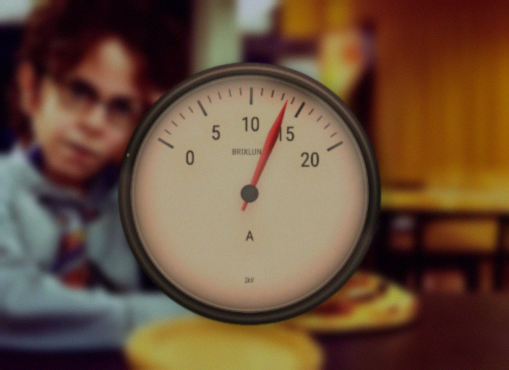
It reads value=13.5 unit=A
